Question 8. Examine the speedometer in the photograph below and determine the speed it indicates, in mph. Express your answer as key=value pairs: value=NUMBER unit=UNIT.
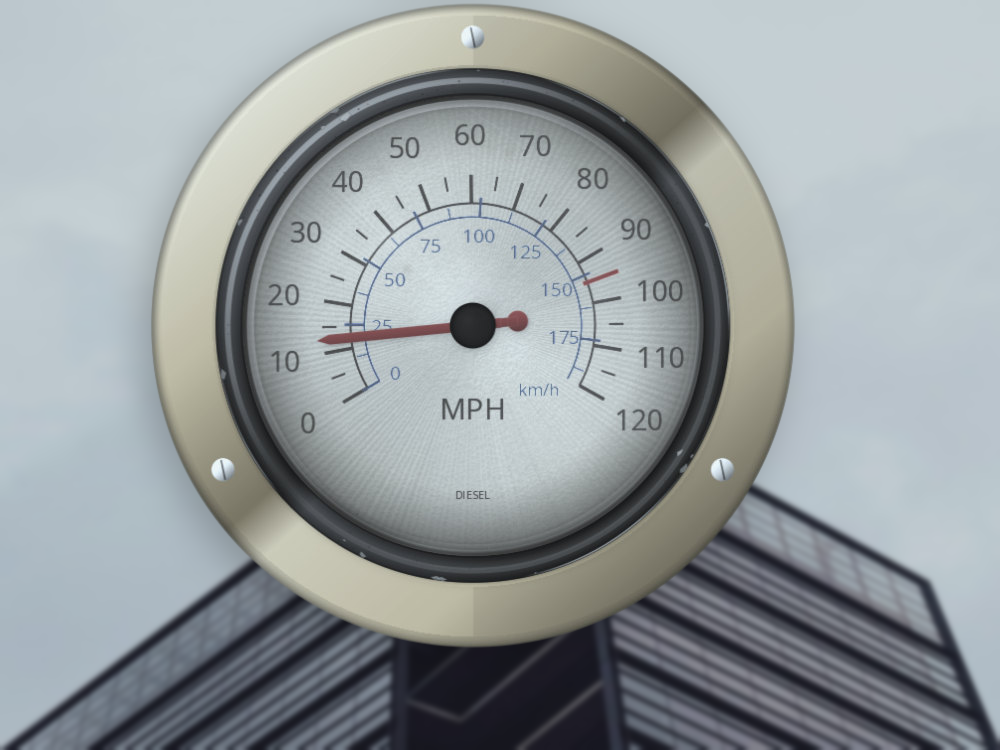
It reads value=12.5 unit=mph
